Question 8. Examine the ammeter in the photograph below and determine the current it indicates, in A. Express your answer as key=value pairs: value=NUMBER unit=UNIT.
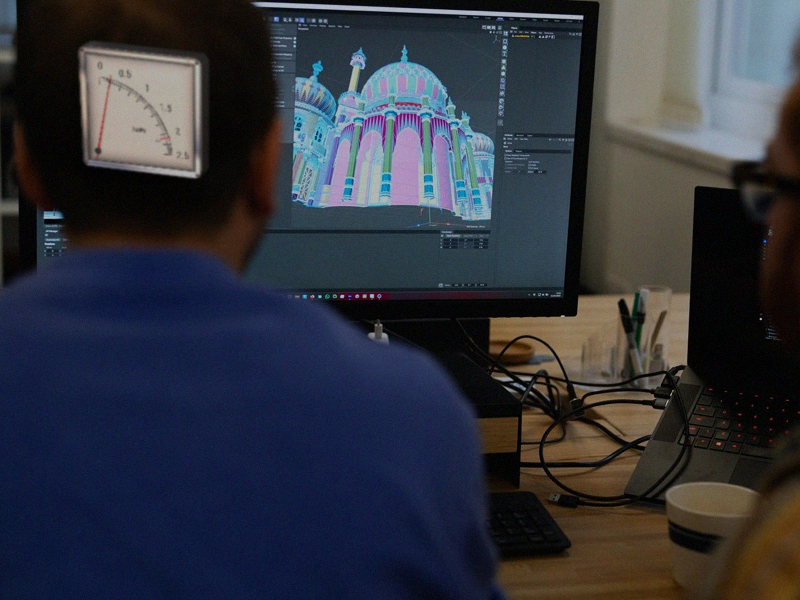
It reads value=0.25 unit=A
